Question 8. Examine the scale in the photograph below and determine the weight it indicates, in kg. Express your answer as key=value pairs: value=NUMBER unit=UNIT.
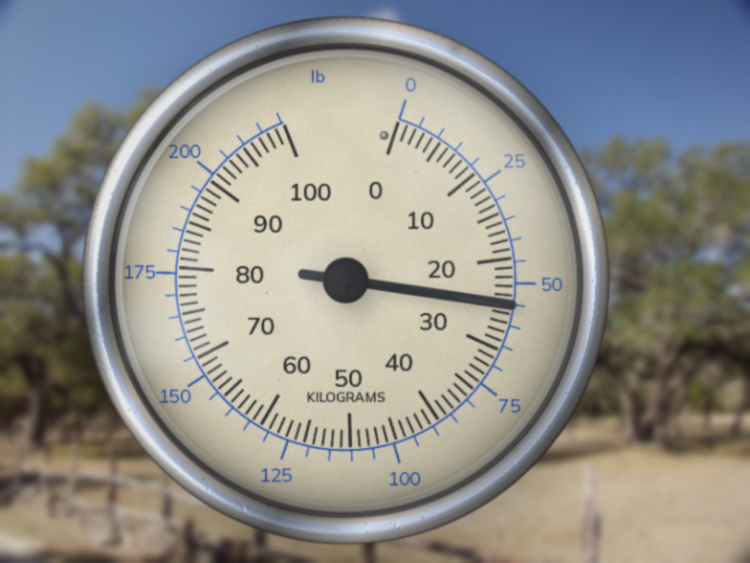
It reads value=25 unit=kg
